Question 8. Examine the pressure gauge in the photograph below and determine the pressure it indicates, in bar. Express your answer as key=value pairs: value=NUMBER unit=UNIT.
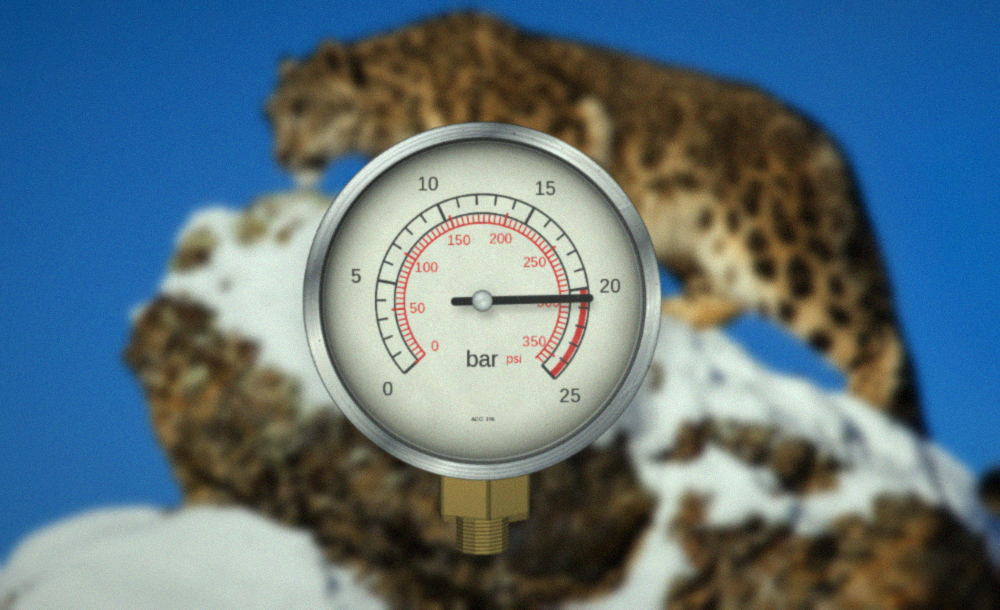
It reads value=20.5 unit=bar
